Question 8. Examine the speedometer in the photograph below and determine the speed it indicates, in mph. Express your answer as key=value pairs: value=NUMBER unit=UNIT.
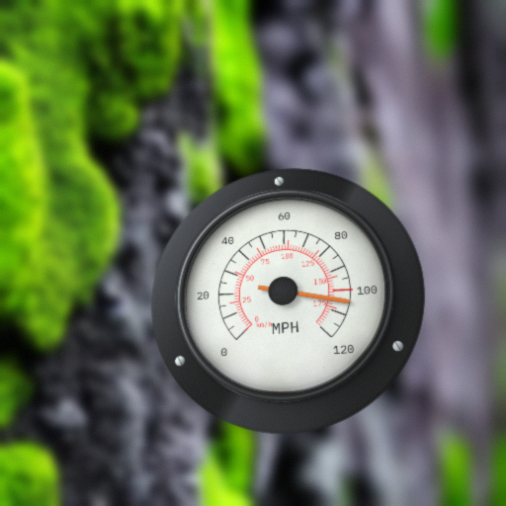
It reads value=105 unit=mph
